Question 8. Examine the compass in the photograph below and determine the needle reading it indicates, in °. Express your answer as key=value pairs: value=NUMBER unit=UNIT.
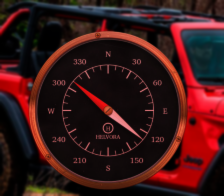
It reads value=310 unit=°
